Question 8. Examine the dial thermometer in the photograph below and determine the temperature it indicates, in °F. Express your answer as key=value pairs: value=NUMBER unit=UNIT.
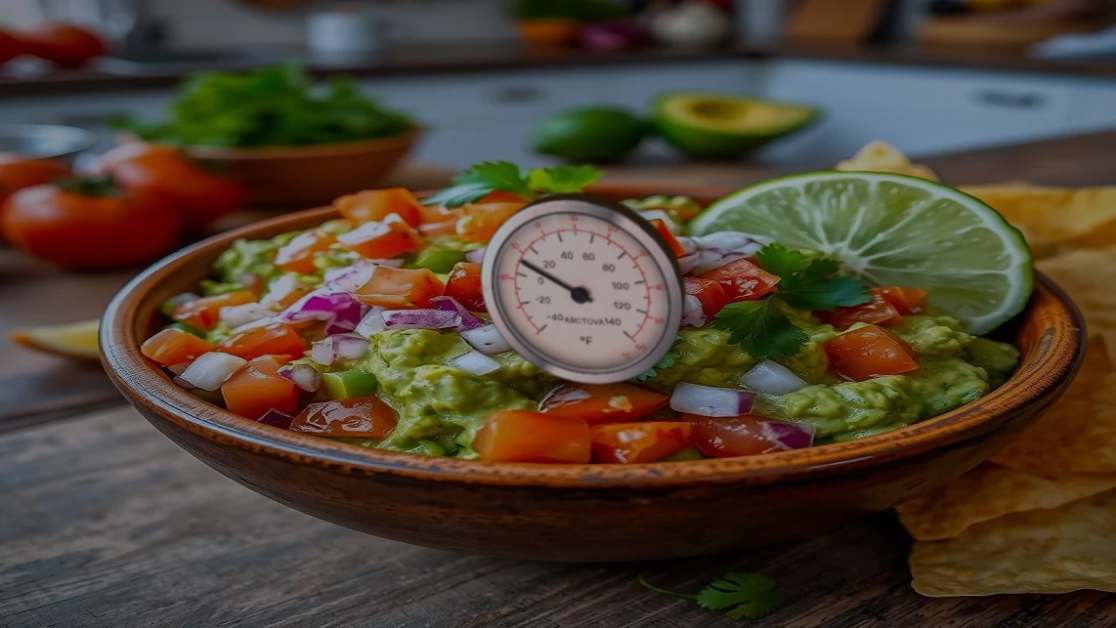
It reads value=10 unit=°F
